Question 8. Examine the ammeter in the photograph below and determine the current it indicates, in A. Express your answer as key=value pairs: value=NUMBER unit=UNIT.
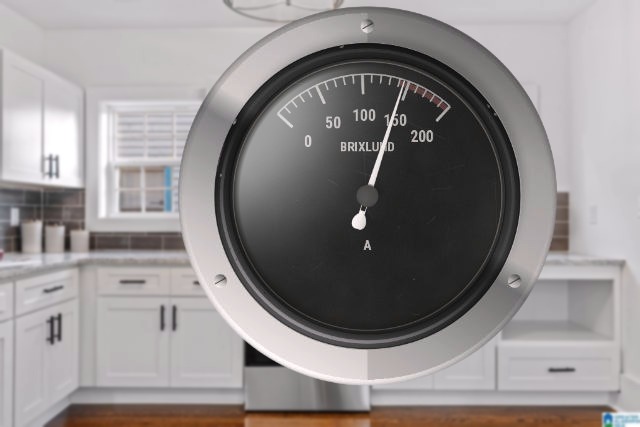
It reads value=145 unit=A
